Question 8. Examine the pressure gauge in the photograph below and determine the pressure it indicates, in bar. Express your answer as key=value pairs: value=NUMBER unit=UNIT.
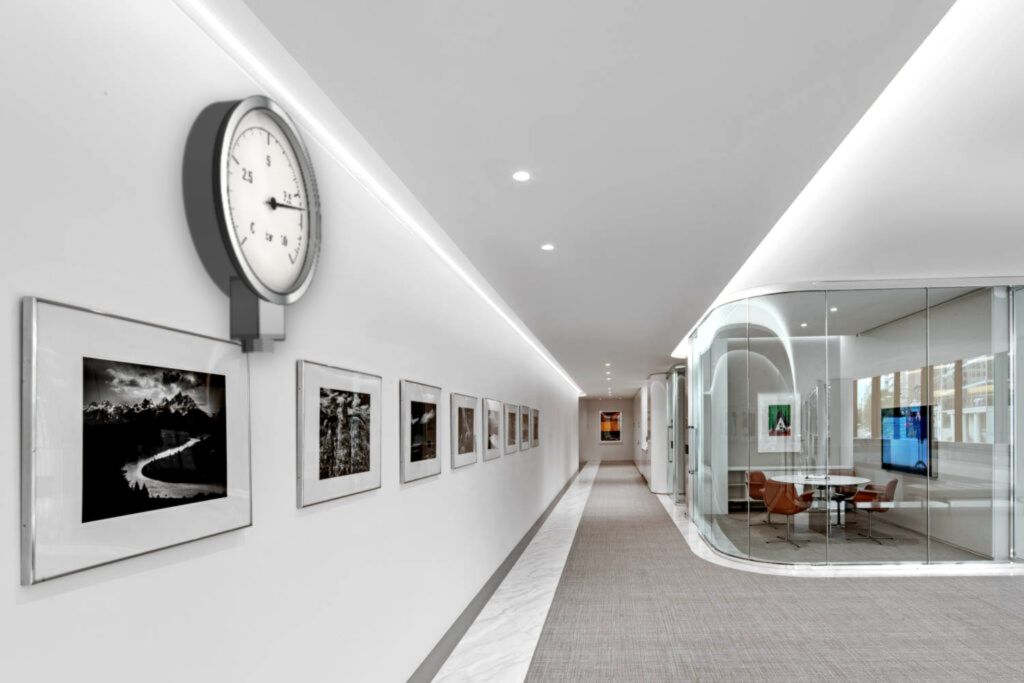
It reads value=8 unit=bar
